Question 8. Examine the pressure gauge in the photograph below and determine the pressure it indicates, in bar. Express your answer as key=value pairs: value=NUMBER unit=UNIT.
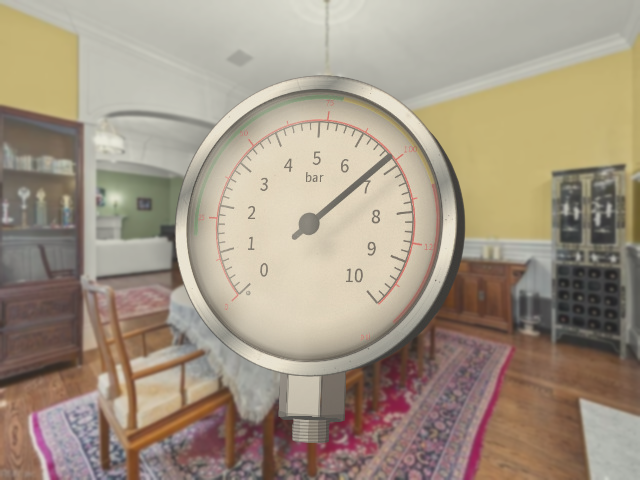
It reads value=6.8 unit=bar
